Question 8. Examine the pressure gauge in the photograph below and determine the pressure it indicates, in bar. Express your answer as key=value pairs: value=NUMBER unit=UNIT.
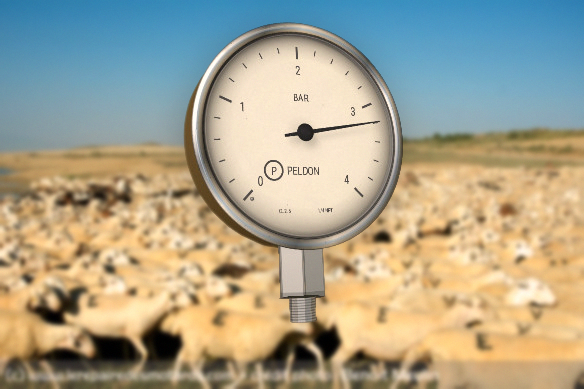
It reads value=3.2 unit=bar
